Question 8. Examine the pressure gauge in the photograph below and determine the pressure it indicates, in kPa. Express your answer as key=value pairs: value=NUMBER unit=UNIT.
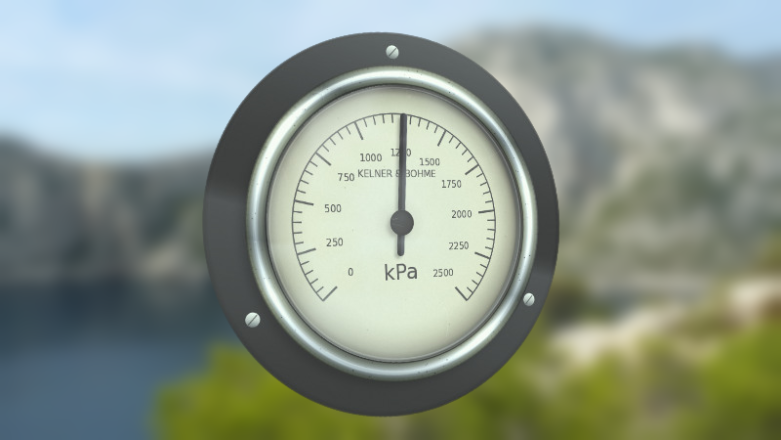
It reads value=1250 unit=kPa
